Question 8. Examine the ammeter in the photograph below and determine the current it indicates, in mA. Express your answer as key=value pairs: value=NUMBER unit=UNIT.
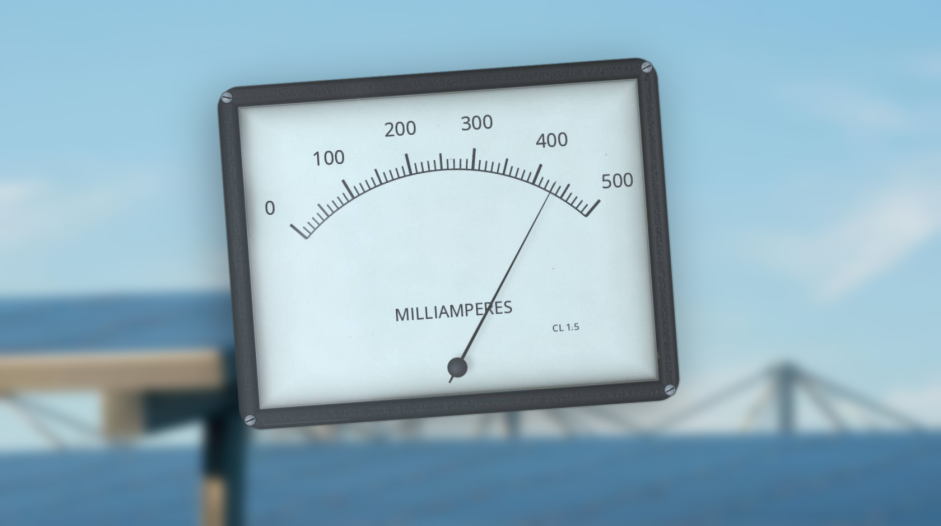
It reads value=430 unit=mA
